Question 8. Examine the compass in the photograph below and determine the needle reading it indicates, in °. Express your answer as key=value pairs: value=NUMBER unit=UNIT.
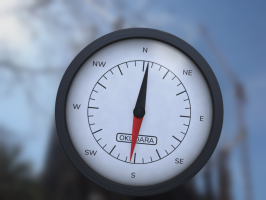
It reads value=185 unit=°
